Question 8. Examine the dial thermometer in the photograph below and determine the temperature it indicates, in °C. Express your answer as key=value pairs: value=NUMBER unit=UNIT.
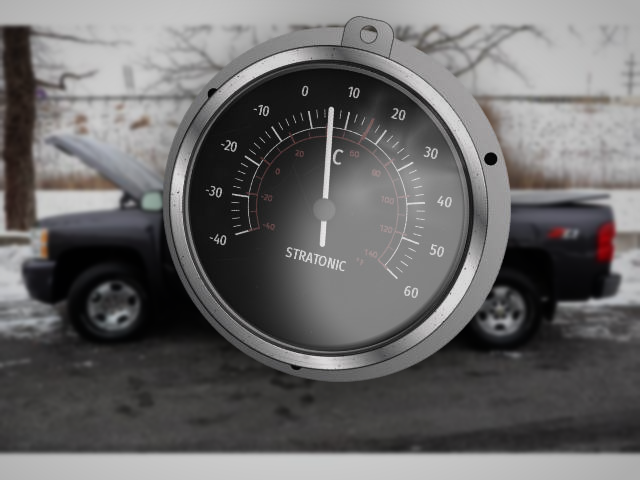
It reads value=6 unit=°C
